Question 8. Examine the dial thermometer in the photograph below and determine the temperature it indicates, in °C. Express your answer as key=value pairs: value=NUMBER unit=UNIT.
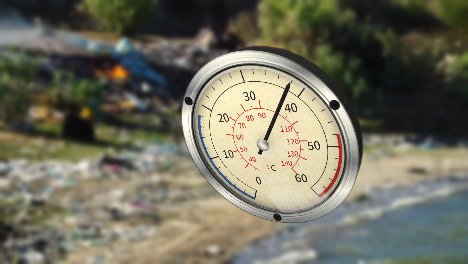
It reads value=38 unit=°C
